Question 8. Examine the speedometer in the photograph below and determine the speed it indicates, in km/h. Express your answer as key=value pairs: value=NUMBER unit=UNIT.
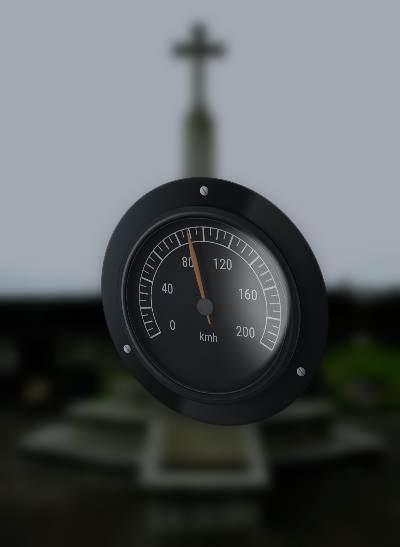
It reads value=90 unit=km/h
